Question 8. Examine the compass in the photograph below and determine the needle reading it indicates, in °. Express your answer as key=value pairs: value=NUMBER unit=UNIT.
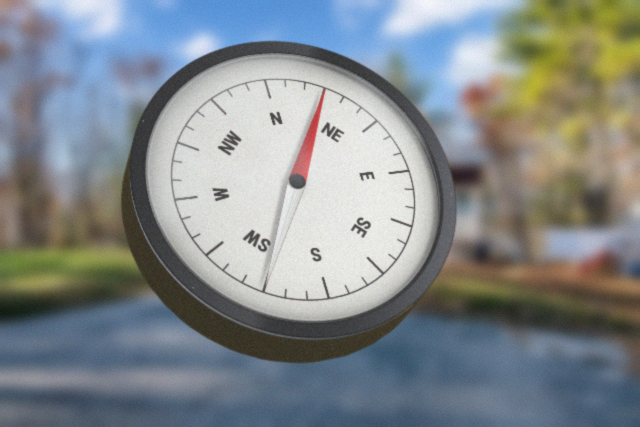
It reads value=30 unit=°
